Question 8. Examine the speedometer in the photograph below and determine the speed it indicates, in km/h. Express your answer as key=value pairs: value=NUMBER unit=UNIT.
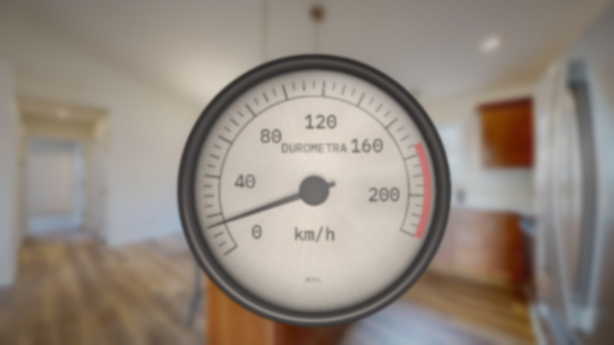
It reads value=15 unit=km/h
